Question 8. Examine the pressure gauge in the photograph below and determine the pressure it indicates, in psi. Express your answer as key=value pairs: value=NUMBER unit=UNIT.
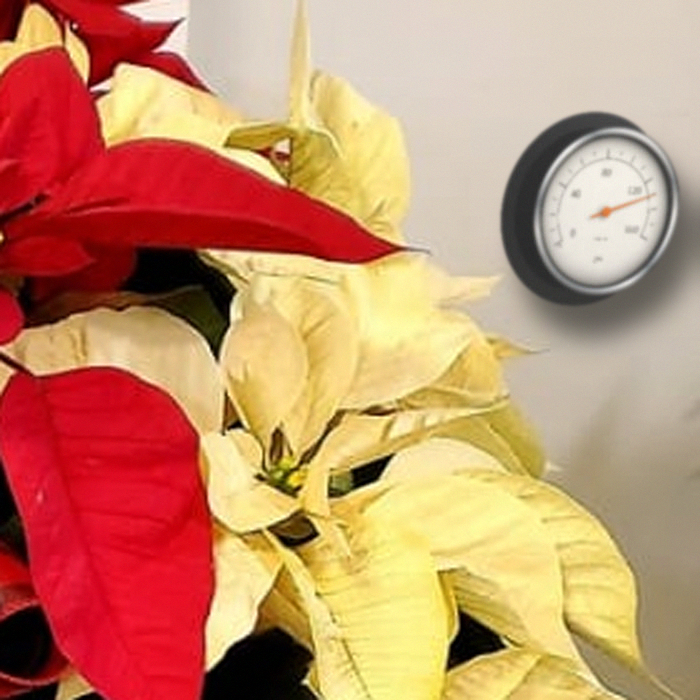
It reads value=130 unit=psi
